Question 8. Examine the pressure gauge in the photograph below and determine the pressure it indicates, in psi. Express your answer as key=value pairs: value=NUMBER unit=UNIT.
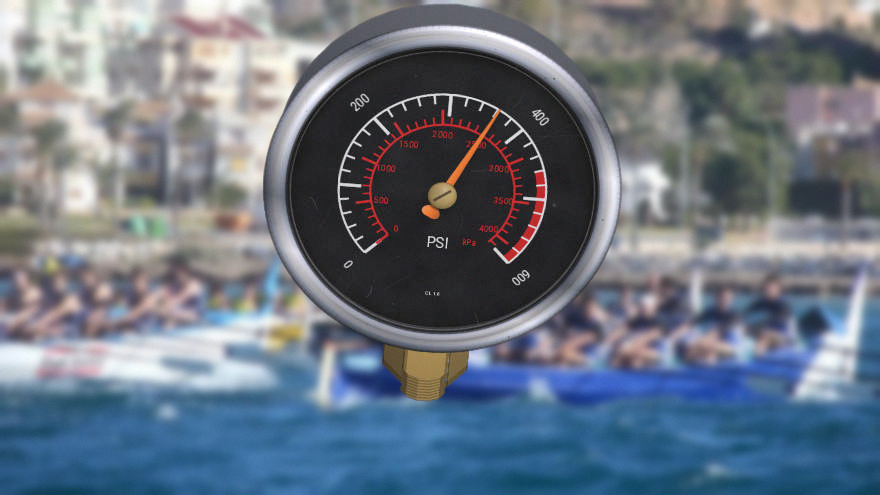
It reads value=360 unit=psi
